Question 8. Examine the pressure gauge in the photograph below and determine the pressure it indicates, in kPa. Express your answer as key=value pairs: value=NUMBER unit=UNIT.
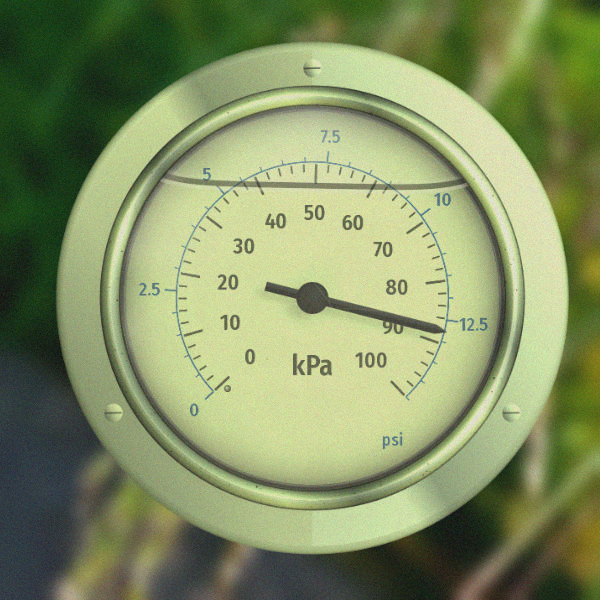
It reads value=88 unit=kPa
